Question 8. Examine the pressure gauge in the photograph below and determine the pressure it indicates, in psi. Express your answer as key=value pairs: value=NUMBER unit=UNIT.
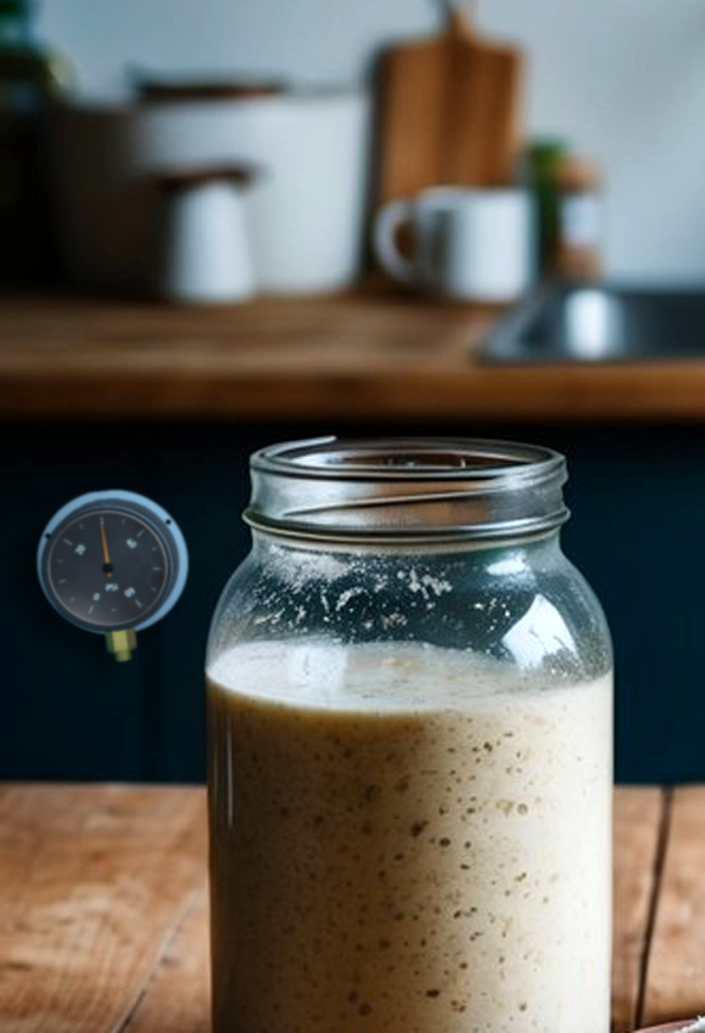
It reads value=30 unit=psi
